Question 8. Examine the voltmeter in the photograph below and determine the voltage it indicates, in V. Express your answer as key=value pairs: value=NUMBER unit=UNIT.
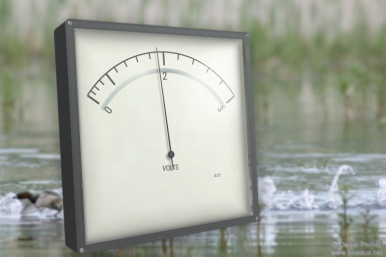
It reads value=1.9 unit=V
